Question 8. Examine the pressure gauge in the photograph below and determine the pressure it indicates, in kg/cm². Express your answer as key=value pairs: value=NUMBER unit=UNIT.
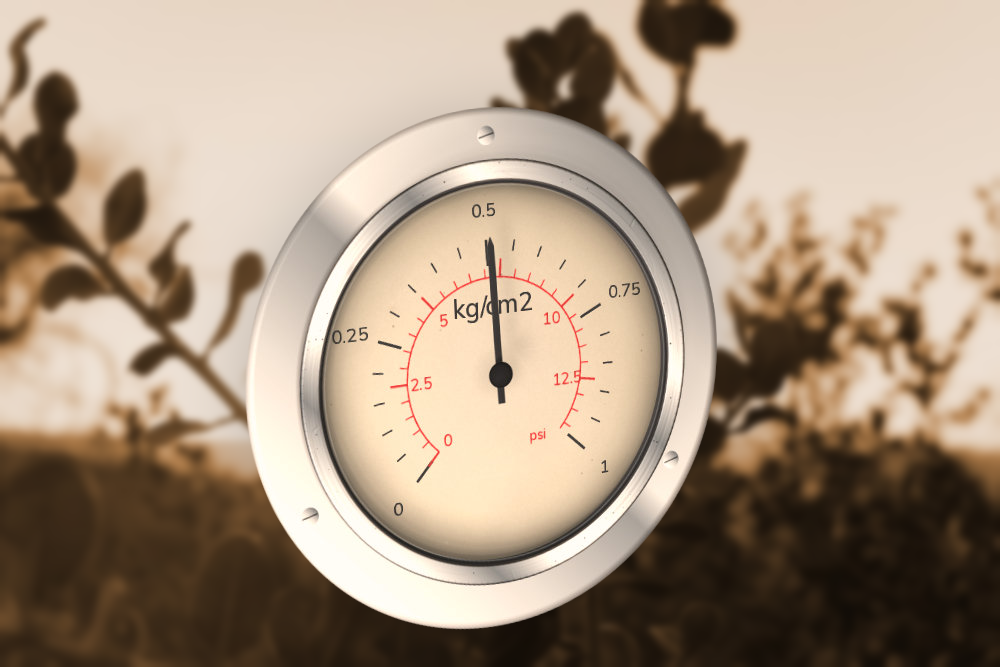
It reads value=0.5 unit=kg/cm²
